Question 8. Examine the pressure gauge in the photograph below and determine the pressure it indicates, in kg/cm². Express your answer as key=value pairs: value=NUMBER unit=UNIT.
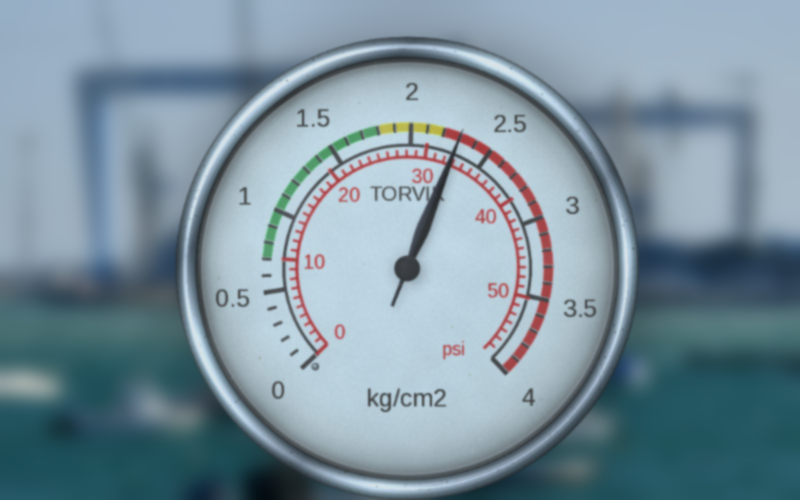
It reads value=2.3 unit=kg/cm²
